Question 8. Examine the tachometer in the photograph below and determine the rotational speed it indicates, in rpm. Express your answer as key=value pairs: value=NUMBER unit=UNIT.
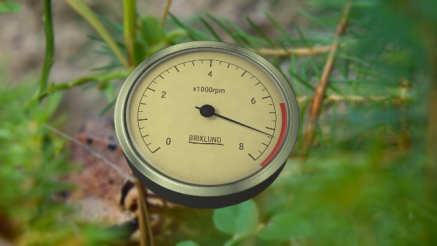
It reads value=7250 unit=rpm
